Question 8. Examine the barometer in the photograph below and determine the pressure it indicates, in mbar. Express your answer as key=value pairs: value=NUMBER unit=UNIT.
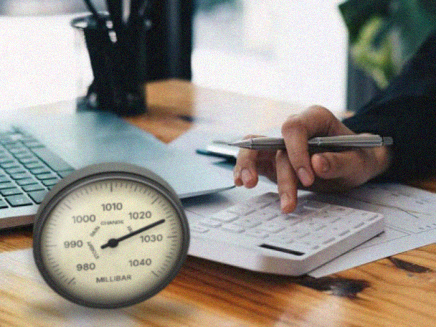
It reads value=1025 unit=mbar
